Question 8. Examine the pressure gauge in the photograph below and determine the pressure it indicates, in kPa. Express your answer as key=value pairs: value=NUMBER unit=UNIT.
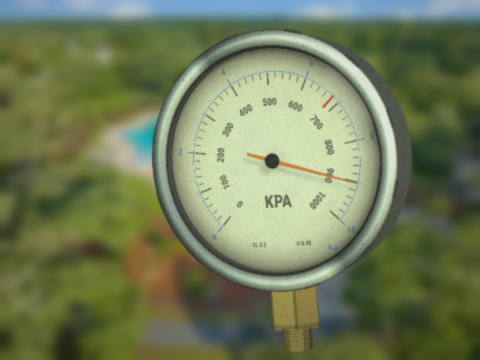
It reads value=900 unit=kPa
